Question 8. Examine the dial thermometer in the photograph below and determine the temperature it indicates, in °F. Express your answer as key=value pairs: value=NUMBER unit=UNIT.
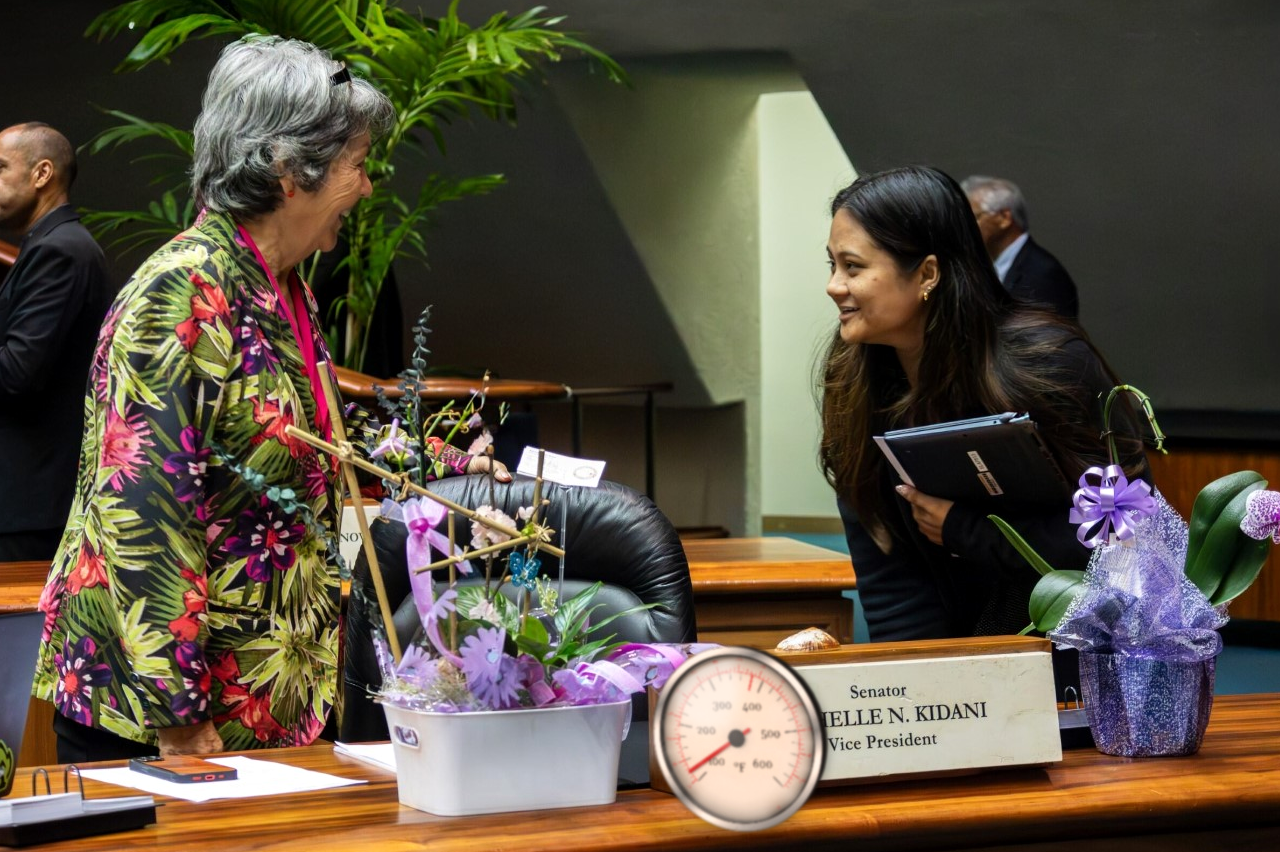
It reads value=120 unit=°F
